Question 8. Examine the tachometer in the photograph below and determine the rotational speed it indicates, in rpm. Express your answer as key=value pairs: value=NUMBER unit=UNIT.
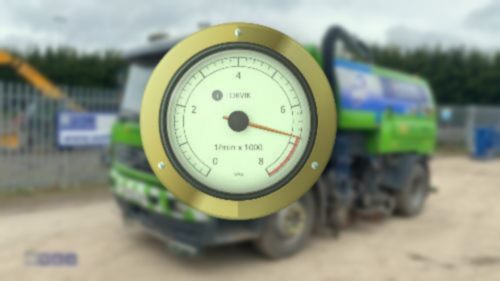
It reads value=6800 unit=rpm
